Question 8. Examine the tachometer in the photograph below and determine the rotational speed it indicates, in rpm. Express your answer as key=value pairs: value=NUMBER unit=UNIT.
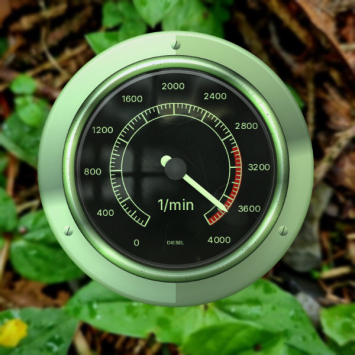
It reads value=3750 unit=rpm
